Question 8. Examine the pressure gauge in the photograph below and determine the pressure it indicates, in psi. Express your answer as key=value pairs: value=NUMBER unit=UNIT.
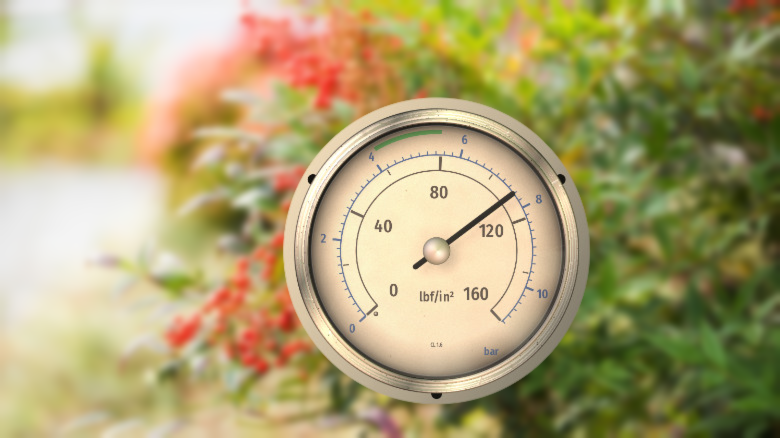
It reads value=110 unit=psi
